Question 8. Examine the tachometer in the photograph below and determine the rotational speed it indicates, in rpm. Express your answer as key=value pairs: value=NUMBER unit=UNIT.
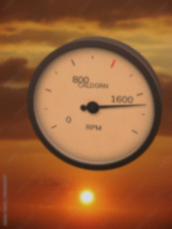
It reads value=1700 unit=rpm
